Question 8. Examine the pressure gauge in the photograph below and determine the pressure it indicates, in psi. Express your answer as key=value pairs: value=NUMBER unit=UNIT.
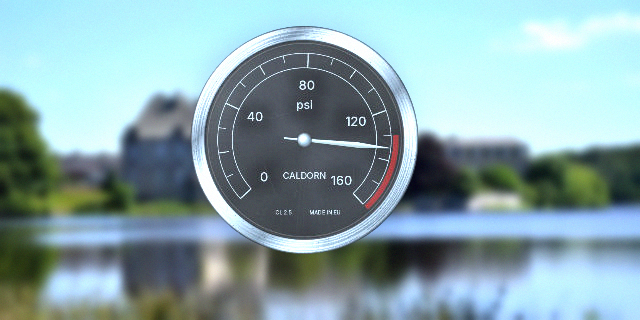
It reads value=135 unit=psi
